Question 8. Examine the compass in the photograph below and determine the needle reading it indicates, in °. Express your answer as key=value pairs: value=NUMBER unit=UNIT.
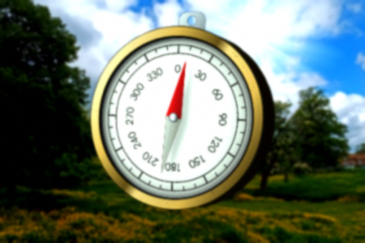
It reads value=10 unit=°
